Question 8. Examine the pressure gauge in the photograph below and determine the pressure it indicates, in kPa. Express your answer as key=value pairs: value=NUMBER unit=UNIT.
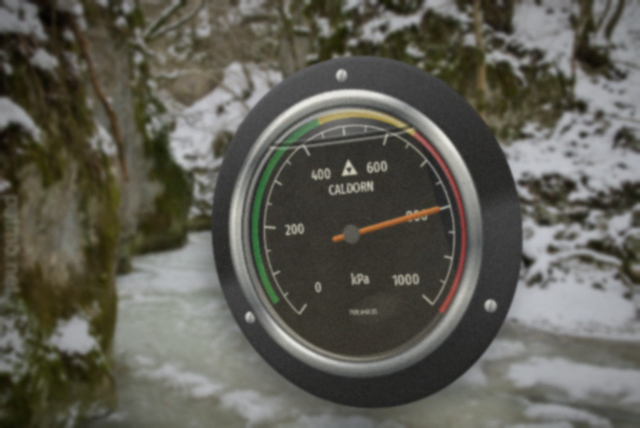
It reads value=800 unit=kPa
